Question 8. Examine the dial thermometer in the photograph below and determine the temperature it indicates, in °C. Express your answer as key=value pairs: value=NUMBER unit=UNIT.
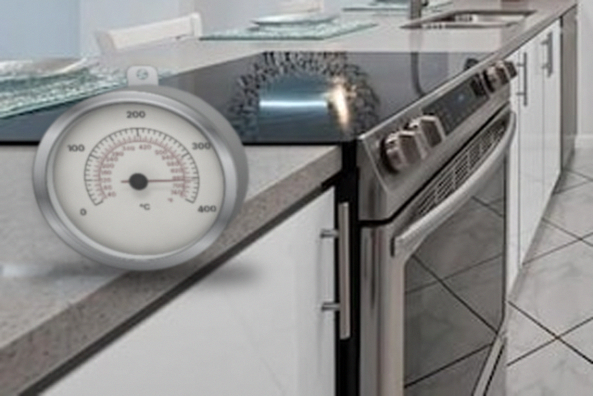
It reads value=350 unit=°C
